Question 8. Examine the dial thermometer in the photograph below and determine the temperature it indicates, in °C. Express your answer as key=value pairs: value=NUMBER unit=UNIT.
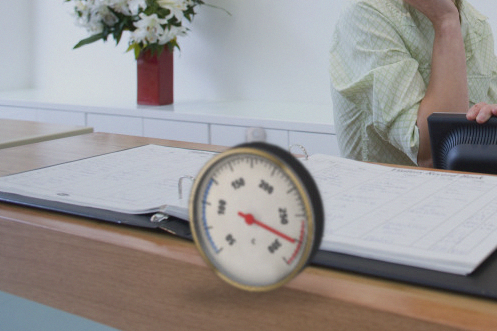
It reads value=275 unit=°C
